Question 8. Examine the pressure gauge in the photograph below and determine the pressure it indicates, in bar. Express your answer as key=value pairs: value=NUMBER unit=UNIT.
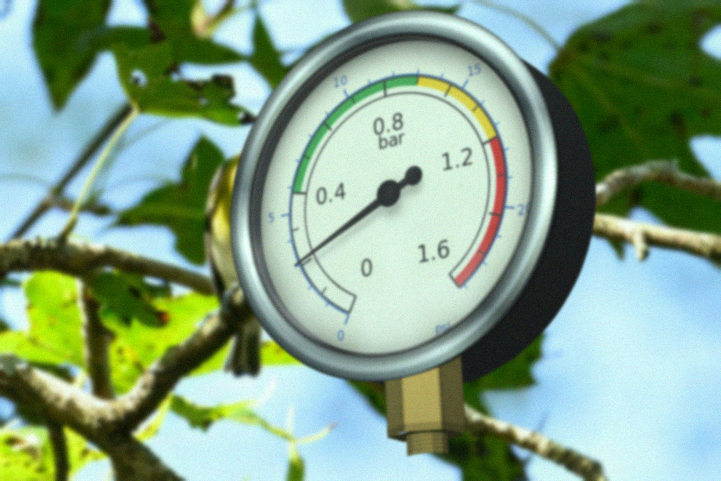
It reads value=0.2 unit=bar
